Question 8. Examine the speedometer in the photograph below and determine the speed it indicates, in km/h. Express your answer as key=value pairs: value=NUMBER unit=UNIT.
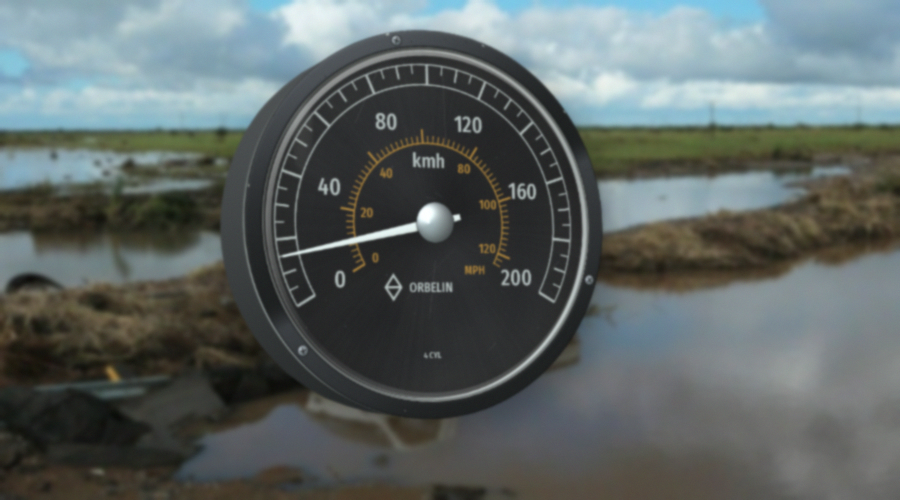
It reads value=15 unit=km/h
